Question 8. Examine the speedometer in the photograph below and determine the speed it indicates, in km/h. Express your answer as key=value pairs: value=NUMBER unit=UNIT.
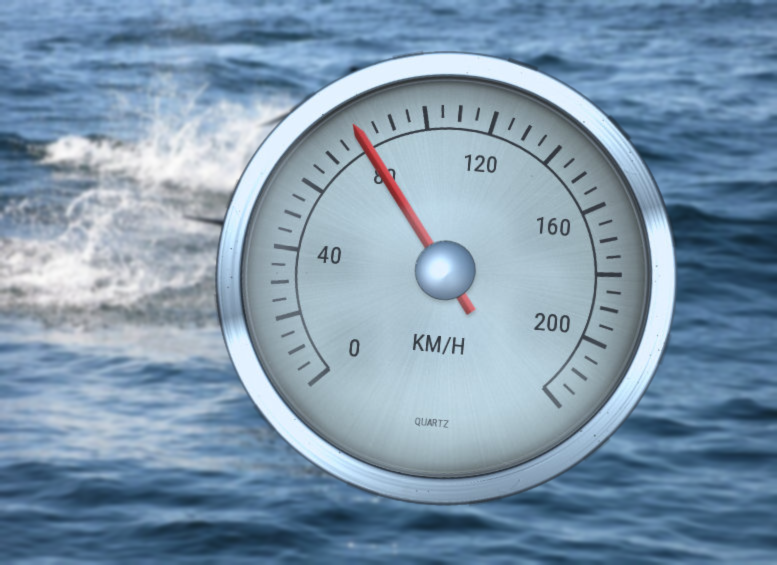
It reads value=80 unit=km/h
